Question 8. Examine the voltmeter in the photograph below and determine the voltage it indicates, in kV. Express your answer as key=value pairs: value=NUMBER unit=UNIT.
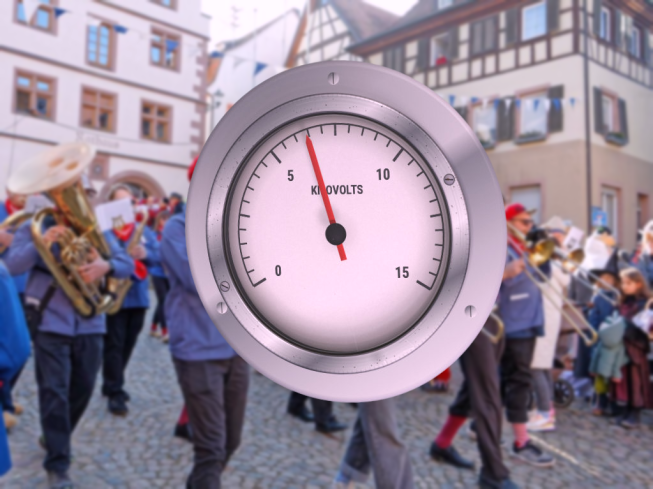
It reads value=6.5 unit=kV
